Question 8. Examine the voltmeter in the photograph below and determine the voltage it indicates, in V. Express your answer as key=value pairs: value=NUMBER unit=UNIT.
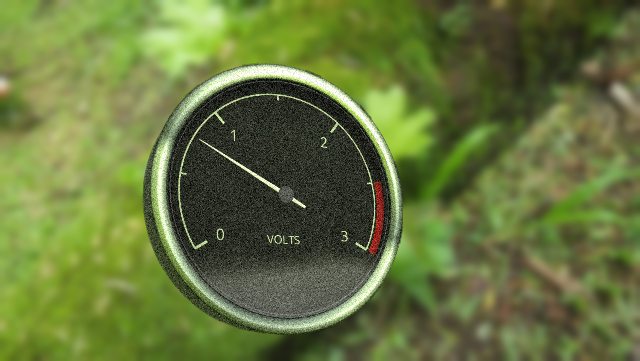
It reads value=0.75 unit=V
